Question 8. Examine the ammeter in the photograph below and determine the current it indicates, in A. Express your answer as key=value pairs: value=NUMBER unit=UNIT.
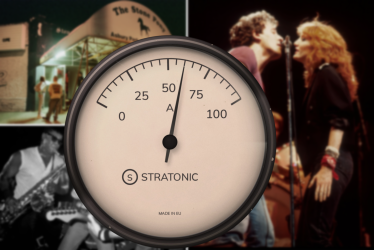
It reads value=60 unit=A
